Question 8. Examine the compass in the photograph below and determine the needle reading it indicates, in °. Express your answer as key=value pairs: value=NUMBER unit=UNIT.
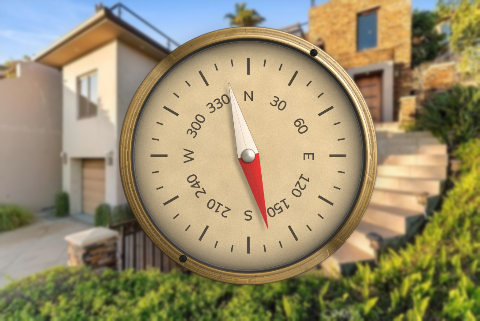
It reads value=165 unit=°
